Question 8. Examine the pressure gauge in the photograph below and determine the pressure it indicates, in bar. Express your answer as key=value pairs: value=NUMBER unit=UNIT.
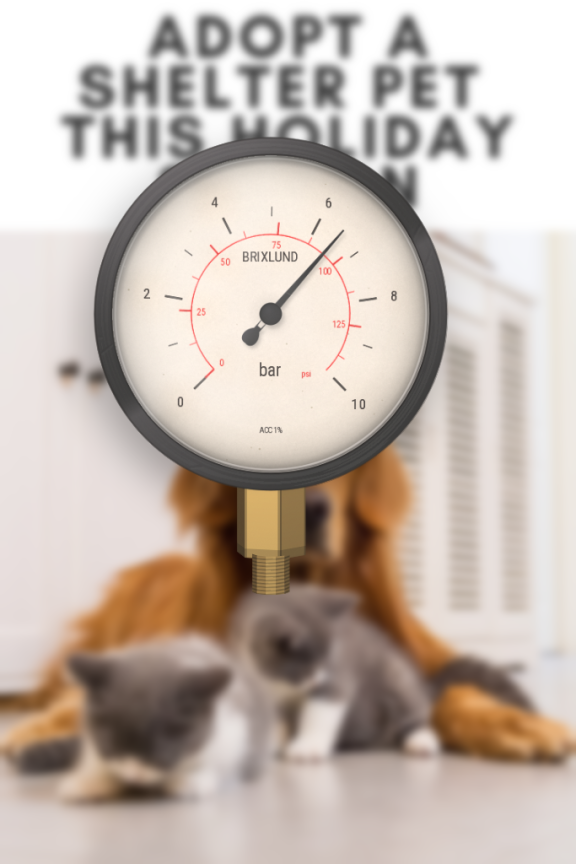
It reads value=6.5 unit=bar
